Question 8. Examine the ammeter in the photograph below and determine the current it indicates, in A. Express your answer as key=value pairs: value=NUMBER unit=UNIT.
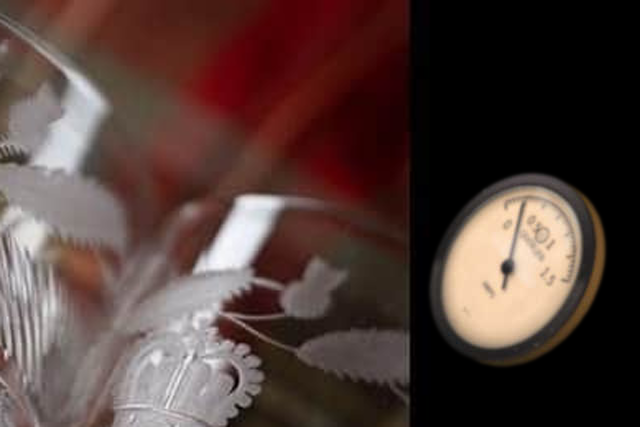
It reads value=0.25 unit=A
